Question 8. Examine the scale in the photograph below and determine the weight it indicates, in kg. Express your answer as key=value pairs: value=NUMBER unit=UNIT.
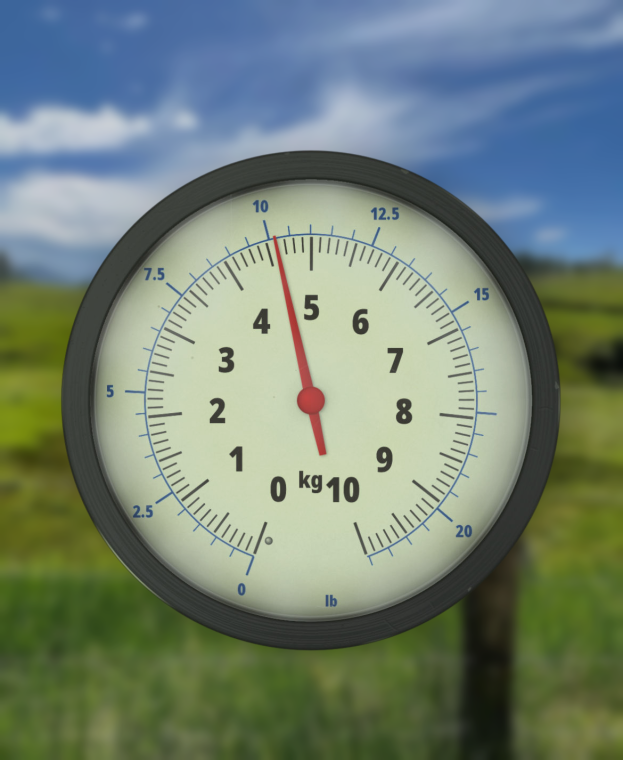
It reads value=4.6 unit=kg
